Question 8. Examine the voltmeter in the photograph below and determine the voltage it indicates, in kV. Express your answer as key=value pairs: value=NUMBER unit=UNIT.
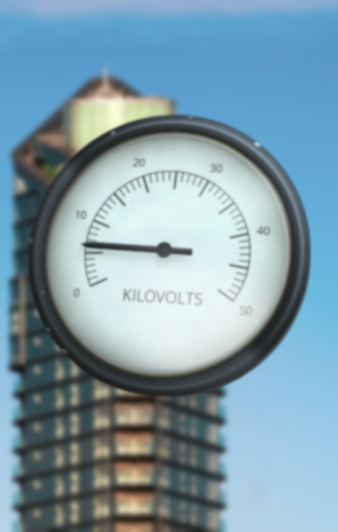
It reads value=6 unit=kV
